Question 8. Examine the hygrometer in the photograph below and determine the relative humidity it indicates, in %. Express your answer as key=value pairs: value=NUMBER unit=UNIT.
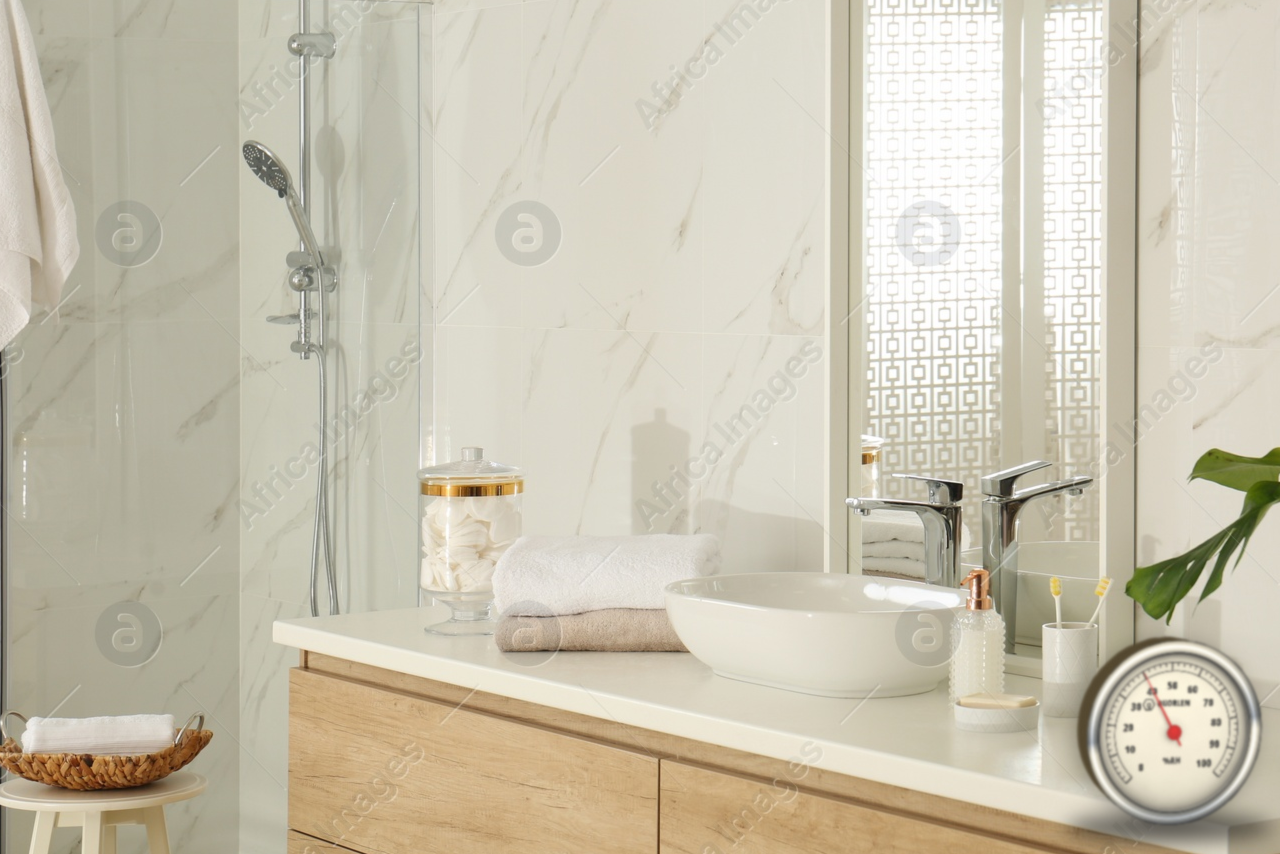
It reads value=40 unit=%
